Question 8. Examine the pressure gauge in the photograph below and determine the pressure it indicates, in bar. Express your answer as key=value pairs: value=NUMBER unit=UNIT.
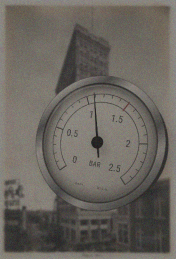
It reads value=1.1 unit=bar
